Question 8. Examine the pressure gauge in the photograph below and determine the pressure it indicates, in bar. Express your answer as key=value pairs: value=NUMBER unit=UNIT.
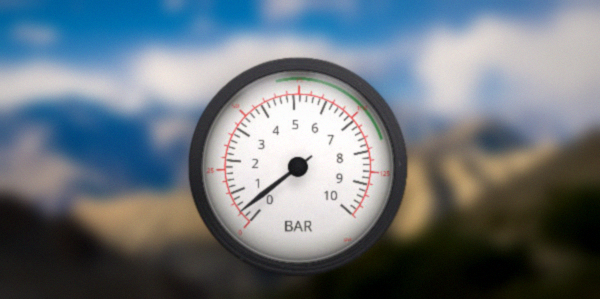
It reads value=0.4 unit=bar
